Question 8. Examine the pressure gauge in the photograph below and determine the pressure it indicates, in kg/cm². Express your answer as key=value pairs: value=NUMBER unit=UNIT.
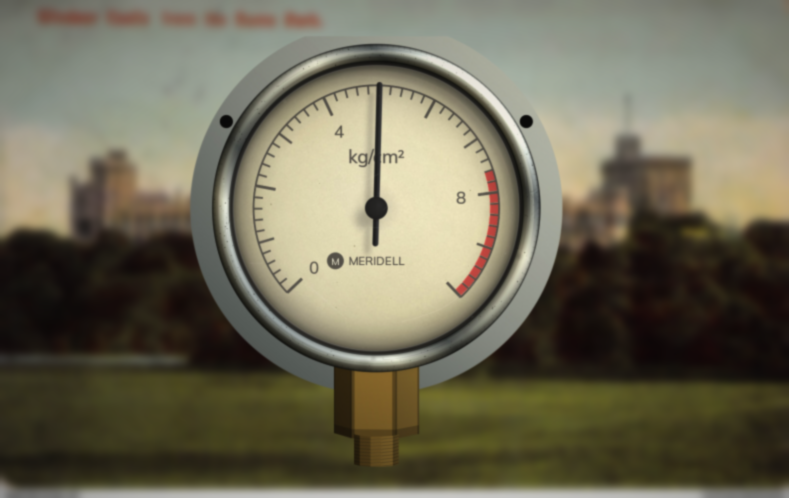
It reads value=5 unit=kg/cm²
